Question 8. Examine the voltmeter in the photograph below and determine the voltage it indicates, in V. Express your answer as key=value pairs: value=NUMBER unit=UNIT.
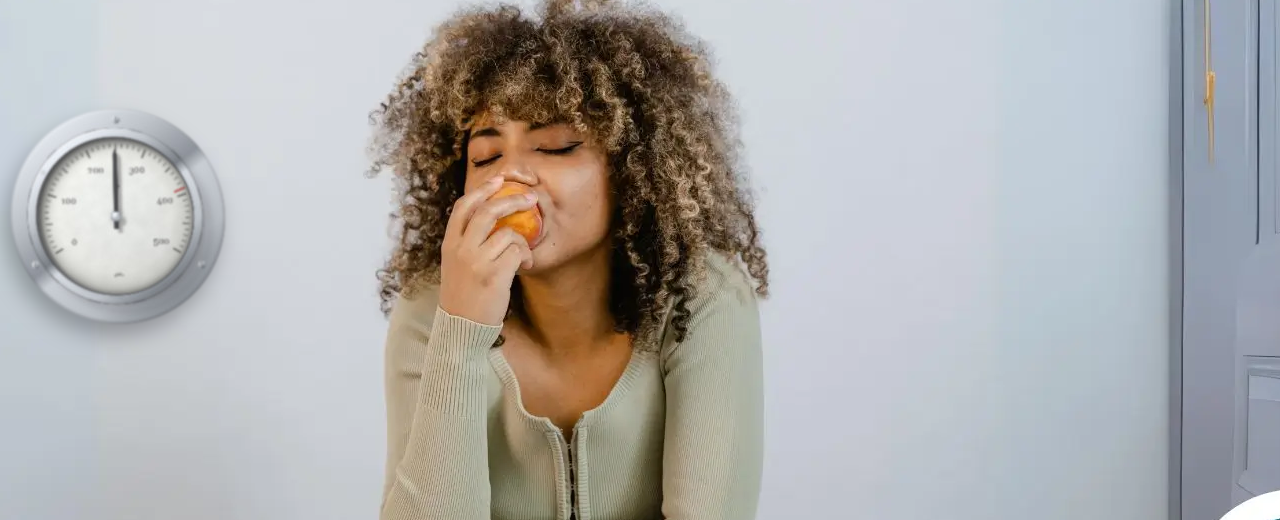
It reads value=250 unit=V
